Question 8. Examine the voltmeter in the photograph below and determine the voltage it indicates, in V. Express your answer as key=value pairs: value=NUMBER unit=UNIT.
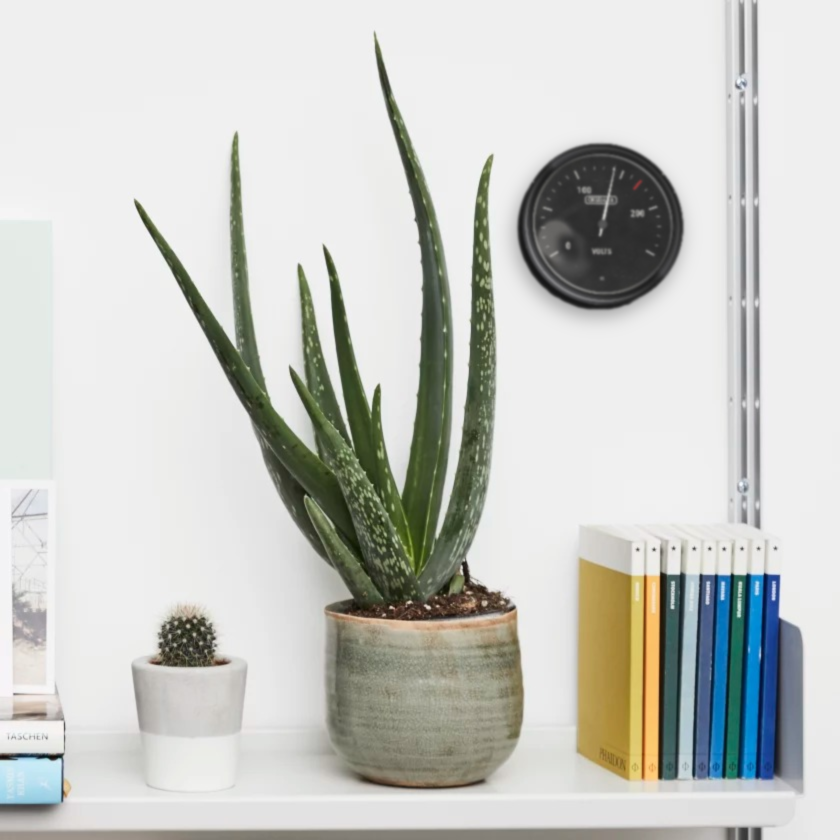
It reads value=140 unit=V
